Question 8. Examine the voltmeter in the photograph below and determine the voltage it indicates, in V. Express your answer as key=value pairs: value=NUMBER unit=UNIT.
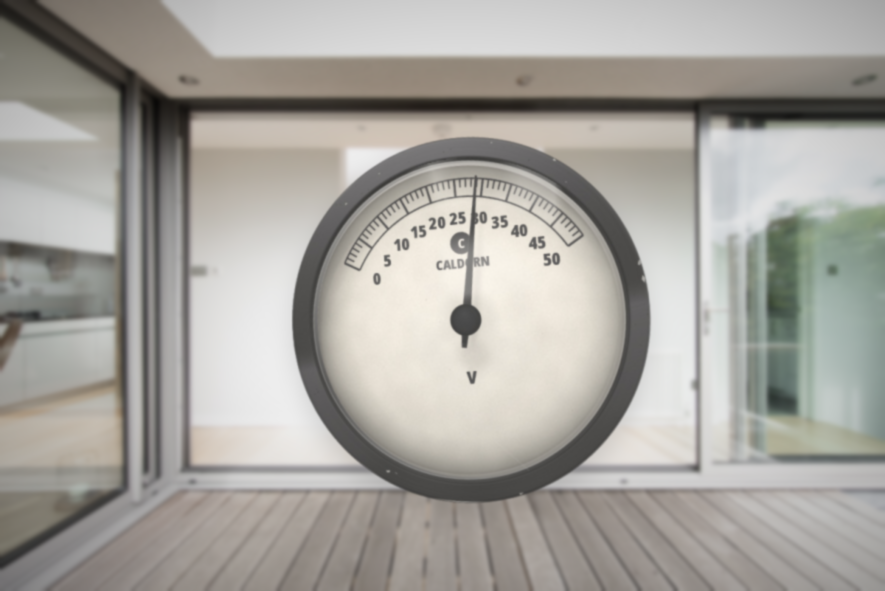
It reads value=29 unit=V
